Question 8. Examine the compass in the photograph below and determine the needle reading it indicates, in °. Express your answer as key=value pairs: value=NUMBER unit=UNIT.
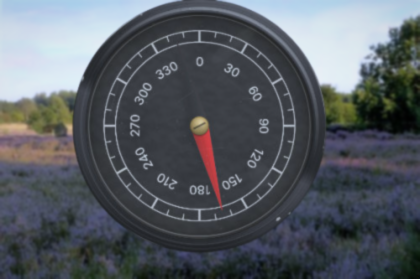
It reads value=165 unit=°
